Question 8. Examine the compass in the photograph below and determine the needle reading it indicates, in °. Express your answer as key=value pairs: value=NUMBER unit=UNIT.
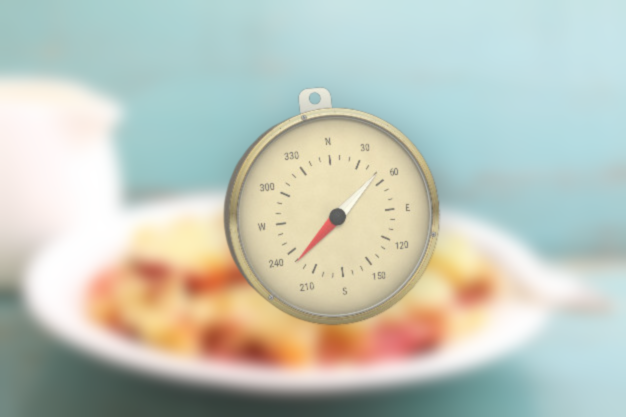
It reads value=230 unit=°
